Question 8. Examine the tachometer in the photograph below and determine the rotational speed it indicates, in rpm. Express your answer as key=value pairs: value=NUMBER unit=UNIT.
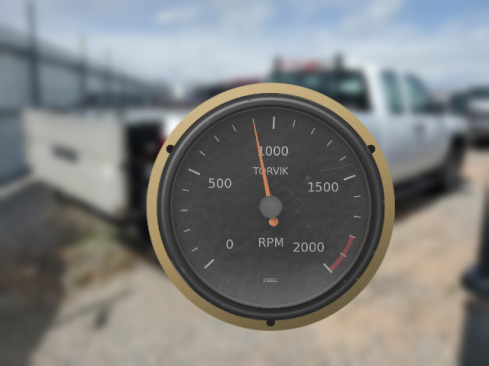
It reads value=900 unit=rpm
